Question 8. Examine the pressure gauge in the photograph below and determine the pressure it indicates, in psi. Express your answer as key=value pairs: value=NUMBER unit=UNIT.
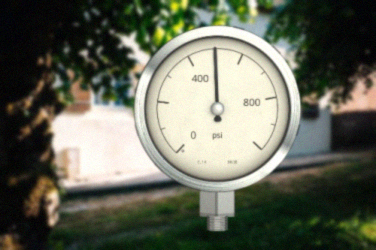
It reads value=500 unit=psi
